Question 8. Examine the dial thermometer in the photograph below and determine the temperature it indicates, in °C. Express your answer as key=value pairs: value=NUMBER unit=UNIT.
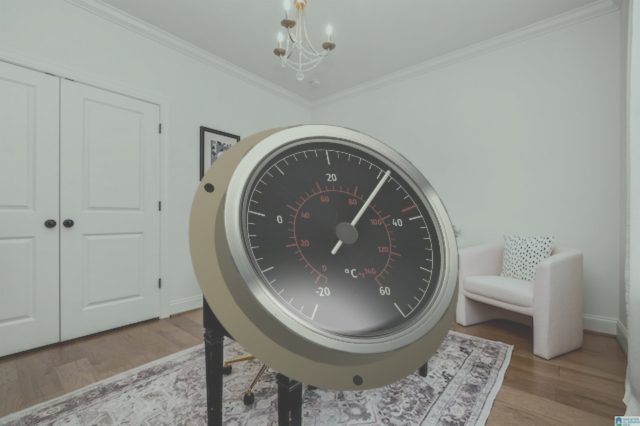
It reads value=31 unit=°C
